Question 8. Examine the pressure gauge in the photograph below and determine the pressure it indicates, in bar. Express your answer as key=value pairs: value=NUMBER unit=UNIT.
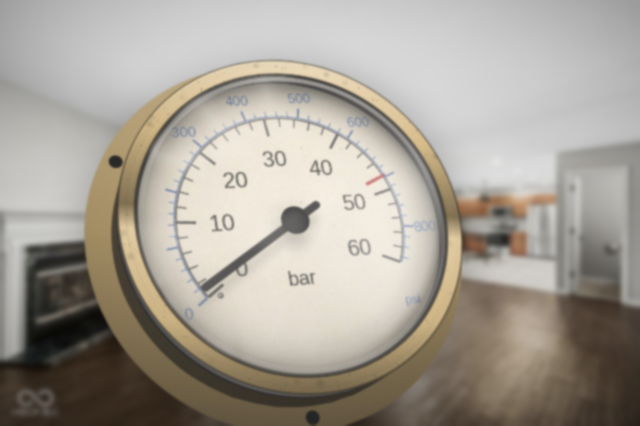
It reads value=1 unit=bar
